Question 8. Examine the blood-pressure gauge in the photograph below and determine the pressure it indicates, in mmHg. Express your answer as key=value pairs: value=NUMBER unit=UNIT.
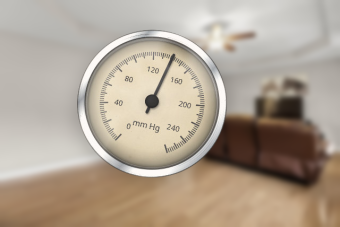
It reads value=140 unit=mmHg
